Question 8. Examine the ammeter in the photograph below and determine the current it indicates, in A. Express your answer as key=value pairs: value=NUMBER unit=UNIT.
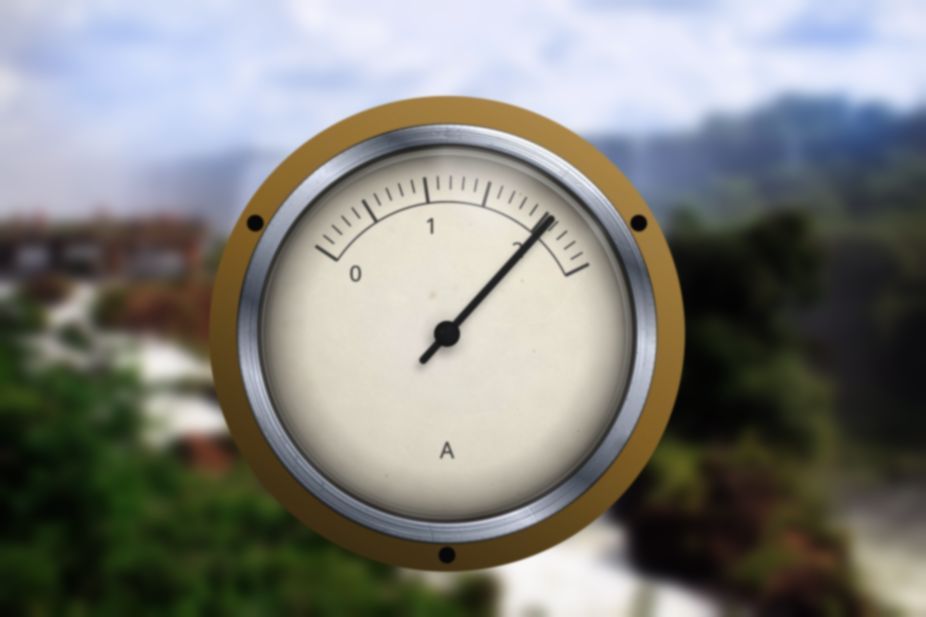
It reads value=2.05 unit=A
